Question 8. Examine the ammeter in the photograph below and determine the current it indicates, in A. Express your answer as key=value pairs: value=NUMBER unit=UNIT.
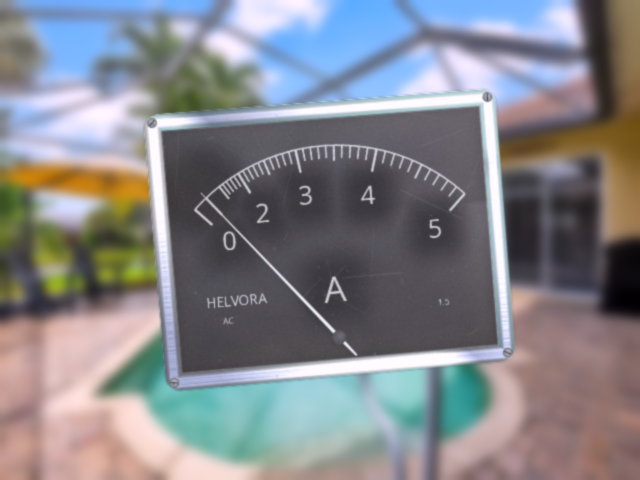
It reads value=1 unit=A
